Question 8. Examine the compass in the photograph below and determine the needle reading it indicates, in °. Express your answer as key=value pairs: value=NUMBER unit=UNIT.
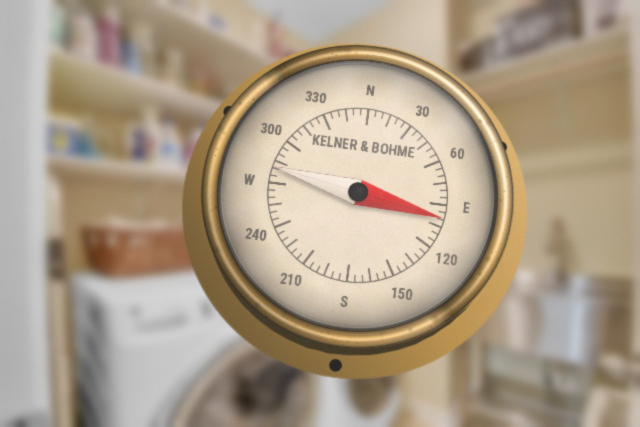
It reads value=100 unit=°
